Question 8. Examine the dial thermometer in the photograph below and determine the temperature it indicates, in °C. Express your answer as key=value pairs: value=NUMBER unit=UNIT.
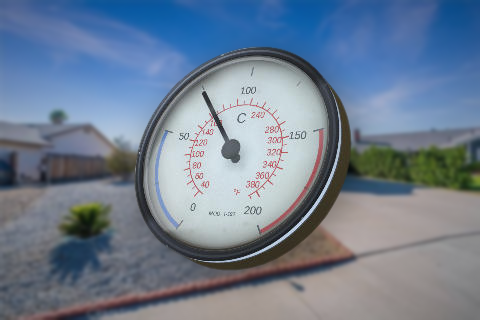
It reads value=75 unit=°C
